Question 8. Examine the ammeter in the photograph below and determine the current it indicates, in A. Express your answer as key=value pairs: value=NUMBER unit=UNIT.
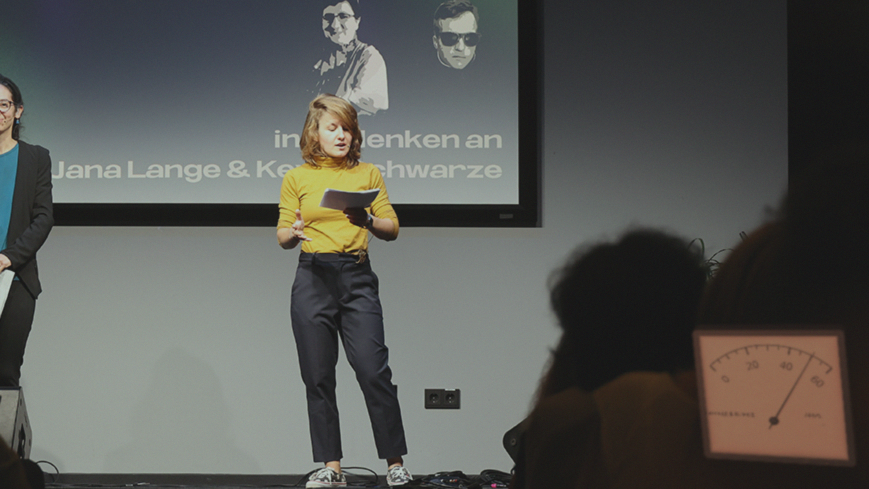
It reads value=50 unit=A
